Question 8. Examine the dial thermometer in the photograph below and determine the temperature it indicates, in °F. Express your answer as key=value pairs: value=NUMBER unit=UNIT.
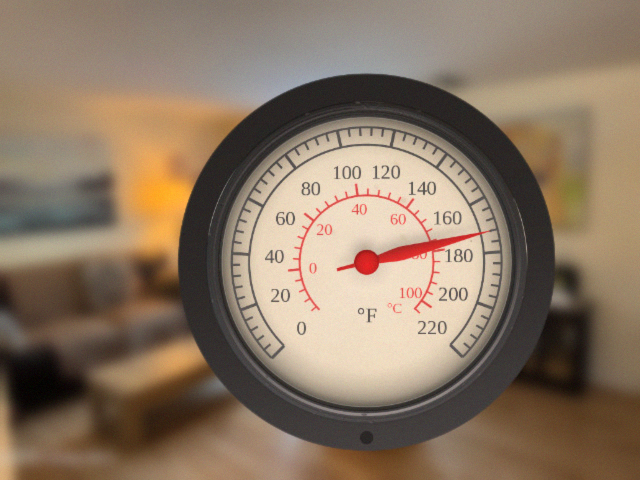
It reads value=172 unit=°F
